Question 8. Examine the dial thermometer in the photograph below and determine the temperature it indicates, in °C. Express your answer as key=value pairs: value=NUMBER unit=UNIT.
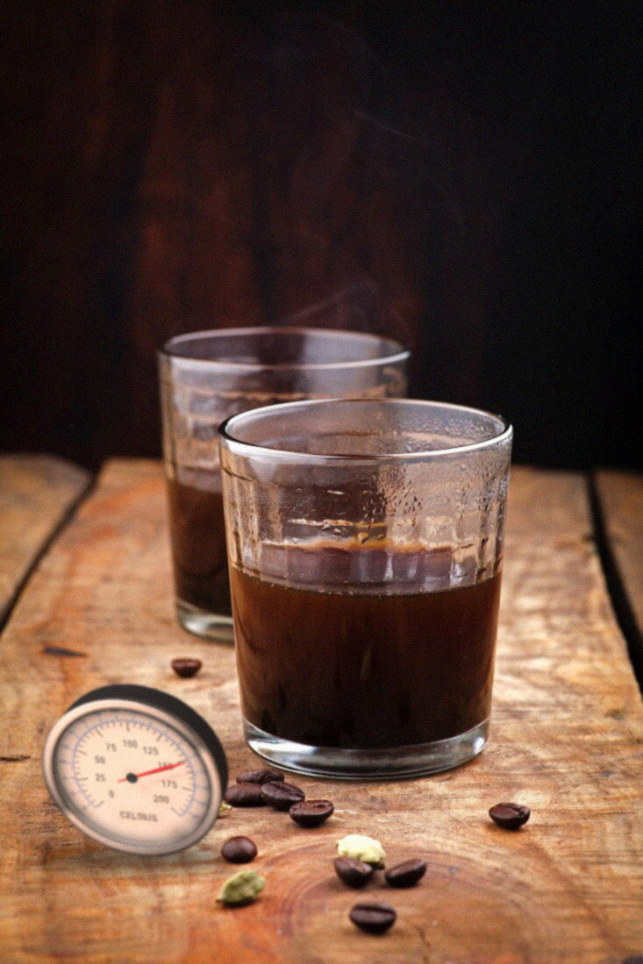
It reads value=150 unit=°C
